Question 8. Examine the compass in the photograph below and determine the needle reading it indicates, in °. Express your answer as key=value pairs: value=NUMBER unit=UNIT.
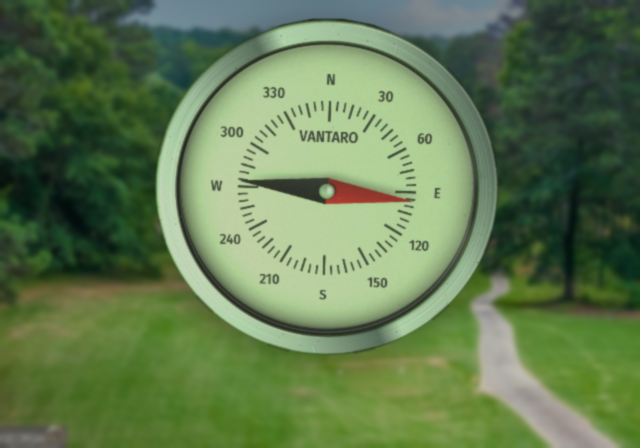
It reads value=95 unit=°
